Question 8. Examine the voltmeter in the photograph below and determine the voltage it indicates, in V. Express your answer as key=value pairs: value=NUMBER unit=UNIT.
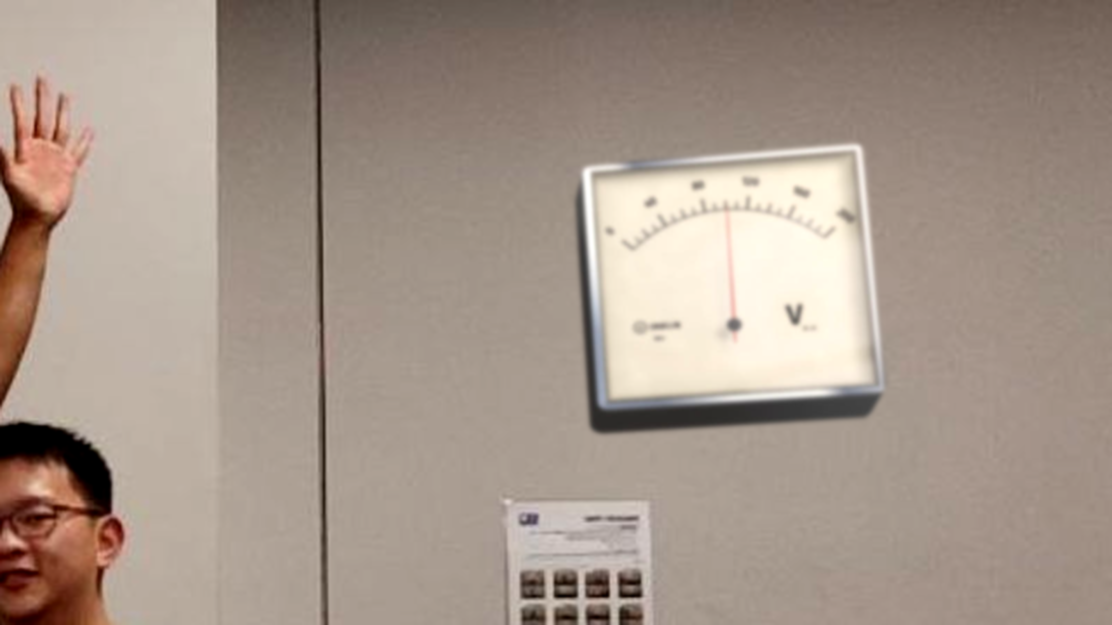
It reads value=100 unit=V
